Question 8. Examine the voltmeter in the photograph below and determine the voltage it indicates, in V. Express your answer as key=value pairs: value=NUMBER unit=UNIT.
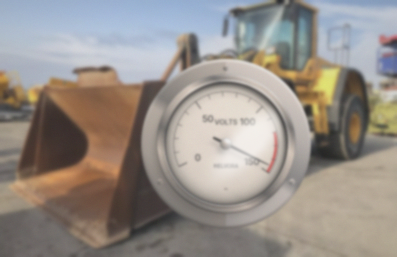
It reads value=145 unit=V
